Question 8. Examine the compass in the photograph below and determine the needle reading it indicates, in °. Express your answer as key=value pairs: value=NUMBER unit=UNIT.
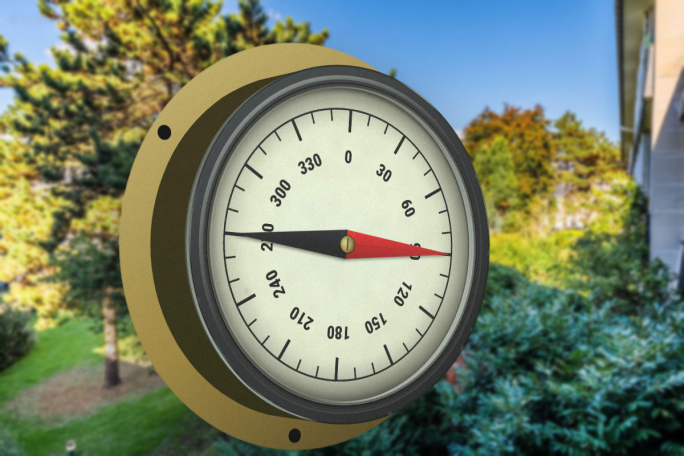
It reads value=90 unit=°
